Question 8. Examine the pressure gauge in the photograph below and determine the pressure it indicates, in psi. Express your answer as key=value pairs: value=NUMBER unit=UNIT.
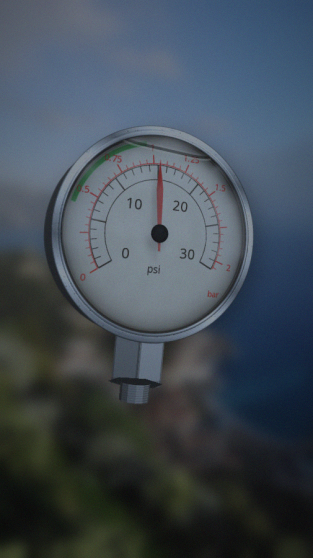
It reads value=15 unit=psi
